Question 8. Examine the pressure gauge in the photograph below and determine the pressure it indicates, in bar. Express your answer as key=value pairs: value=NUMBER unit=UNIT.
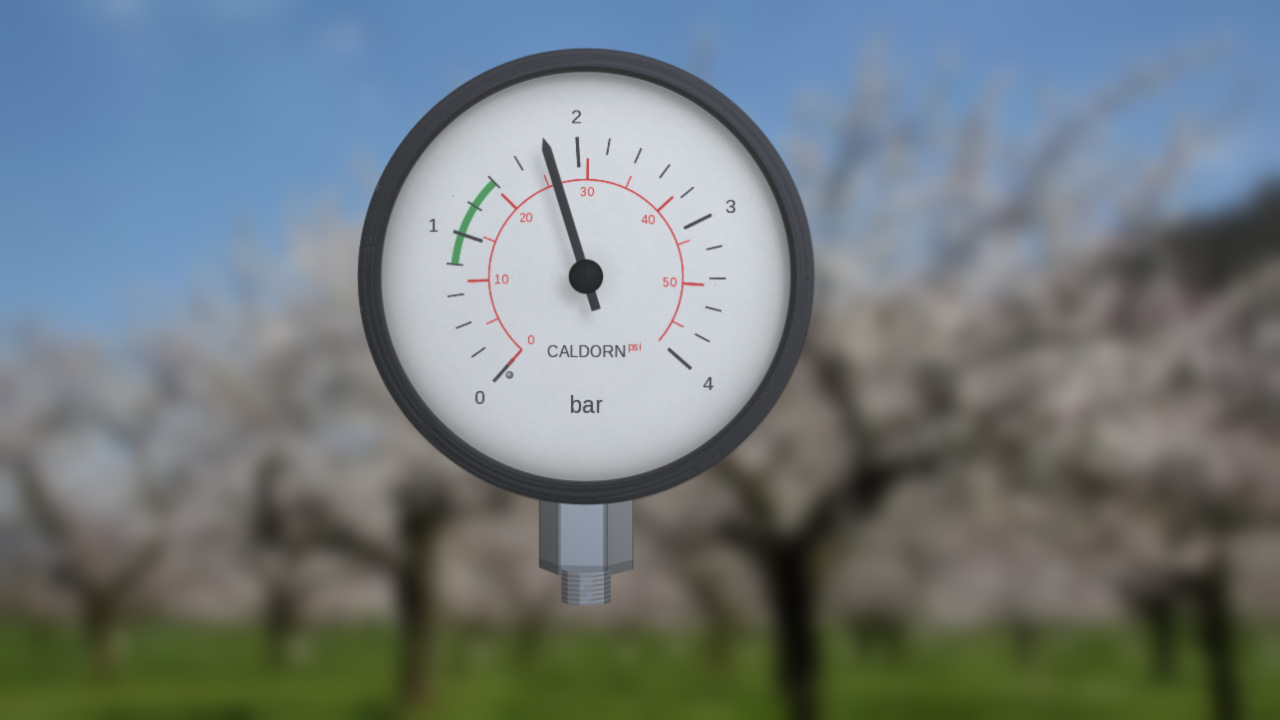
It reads value=1.8 unit=bar
